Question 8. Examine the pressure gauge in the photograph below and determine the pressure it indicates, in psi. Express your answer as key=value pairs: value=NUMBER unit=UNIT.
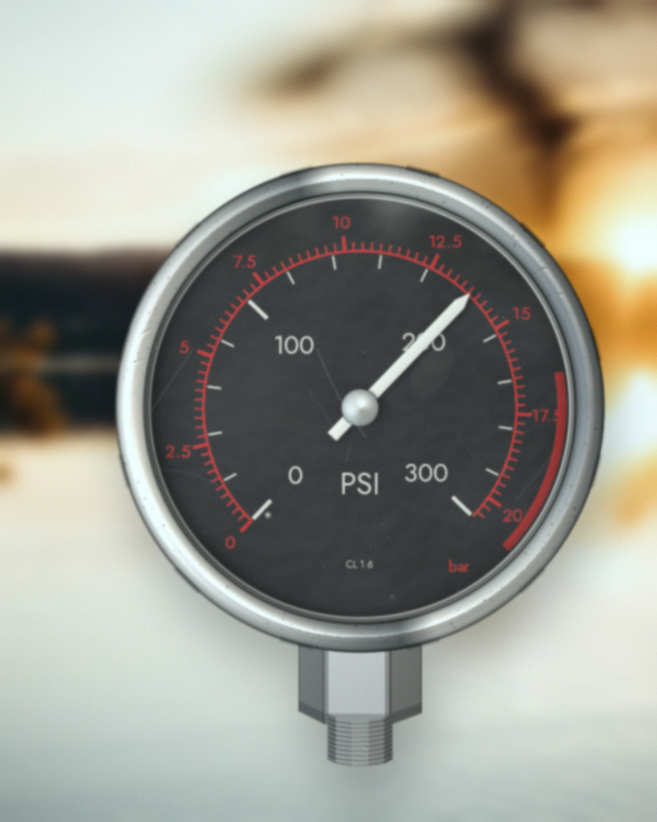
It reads value=200 unit=psi
